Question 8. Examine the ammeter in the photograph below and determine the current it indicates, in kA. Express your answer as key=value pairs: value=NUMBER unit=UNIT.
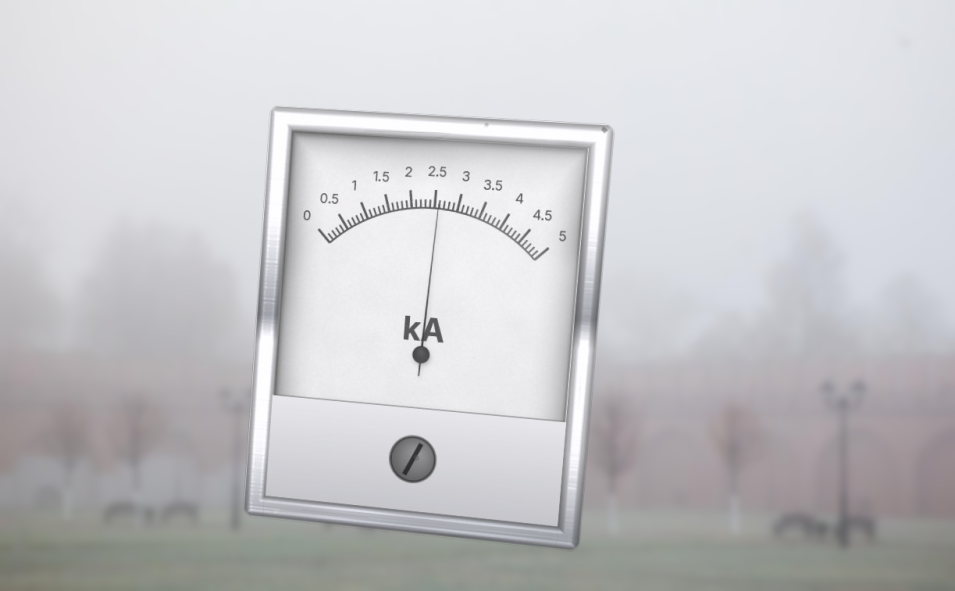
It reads value=2.6 unit=kA
